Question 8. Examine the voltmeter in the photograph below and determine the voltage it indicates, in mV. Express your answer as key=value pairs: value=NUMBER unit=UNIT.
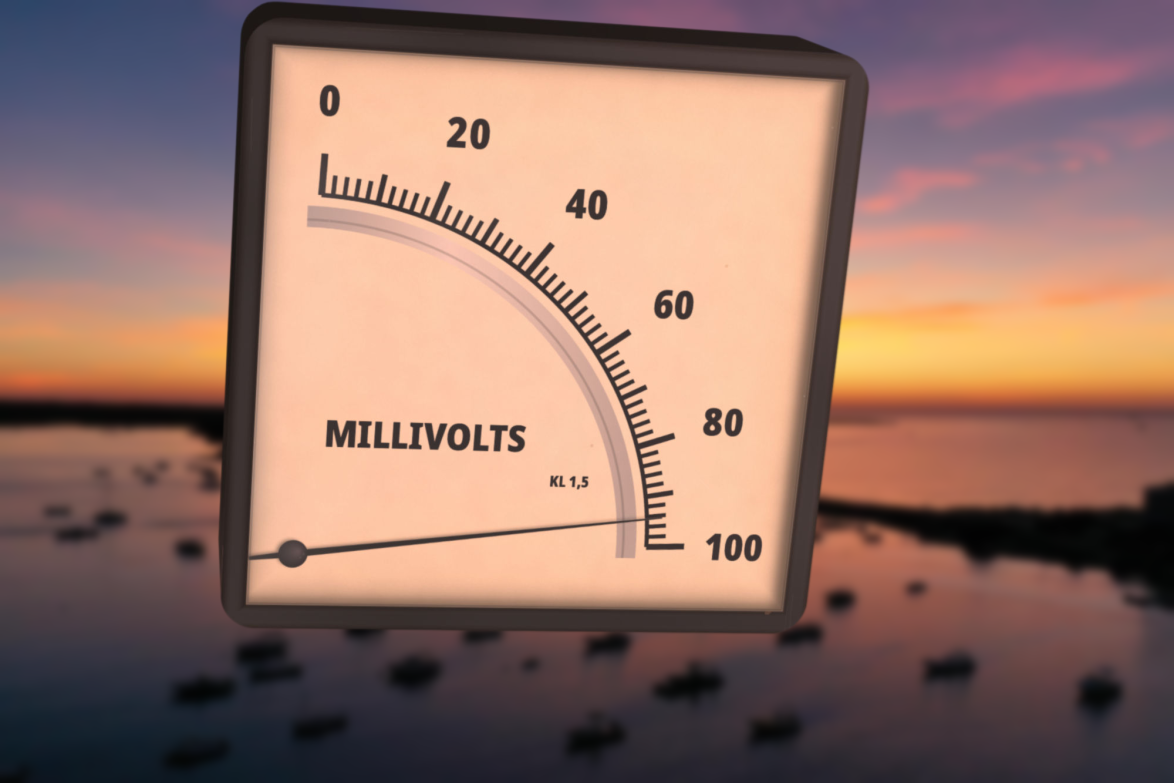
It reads value=94 unit=mV
